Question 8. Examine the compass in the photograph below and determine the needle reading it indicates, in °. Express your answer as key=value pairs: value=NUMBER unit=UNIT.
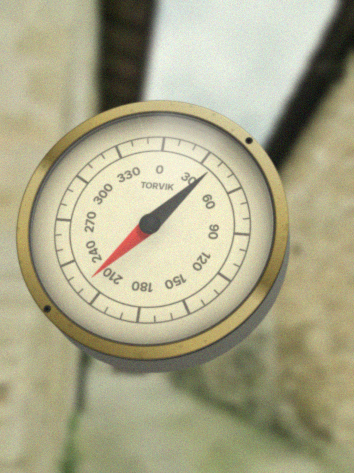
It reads value=220 unit=°
